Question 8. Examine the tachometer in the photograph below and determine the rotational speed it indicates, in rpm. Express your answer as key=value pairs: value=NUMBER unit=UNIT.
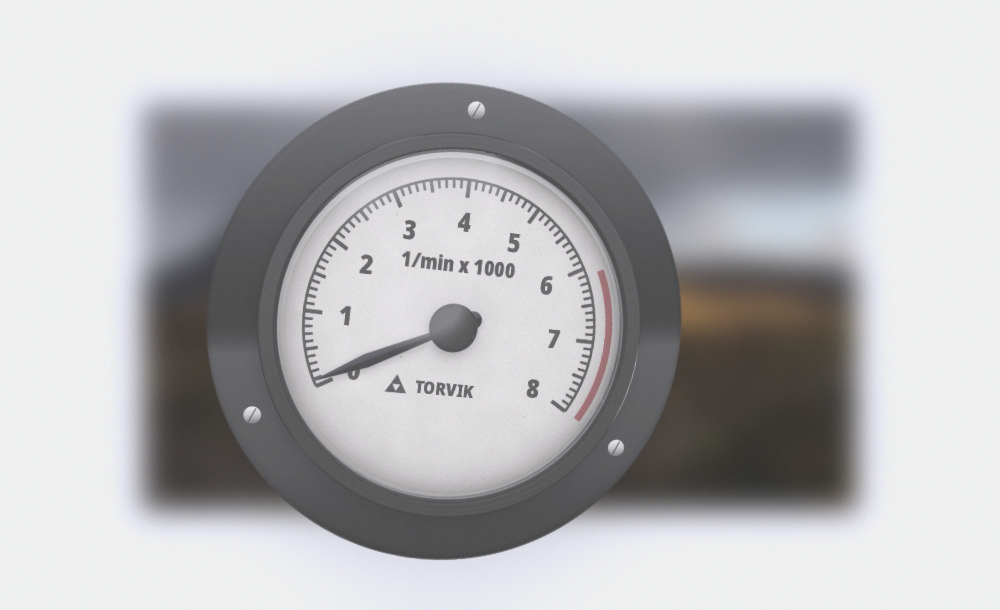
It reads value=100 unit=rpm
